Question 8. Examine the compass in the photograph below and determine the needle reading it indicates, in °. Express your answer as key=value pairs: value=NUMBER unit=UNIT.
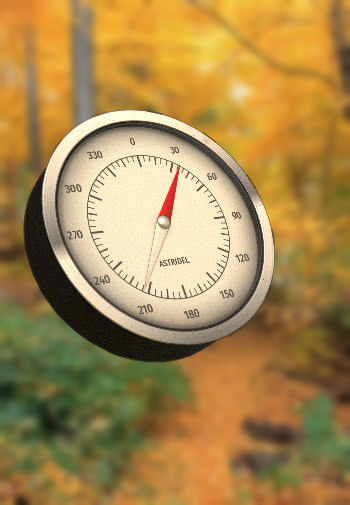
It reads value=35 unit=°
